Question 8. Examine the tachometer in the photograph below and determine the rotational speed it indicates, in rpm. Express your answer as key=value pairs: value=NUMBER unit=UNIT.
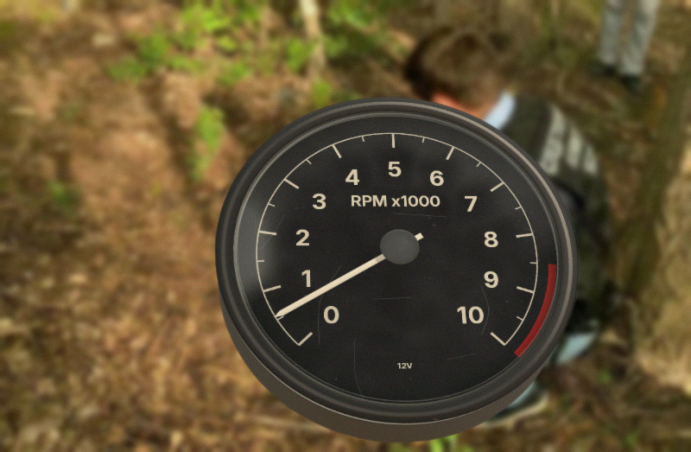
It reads value=500 unit=rpm
